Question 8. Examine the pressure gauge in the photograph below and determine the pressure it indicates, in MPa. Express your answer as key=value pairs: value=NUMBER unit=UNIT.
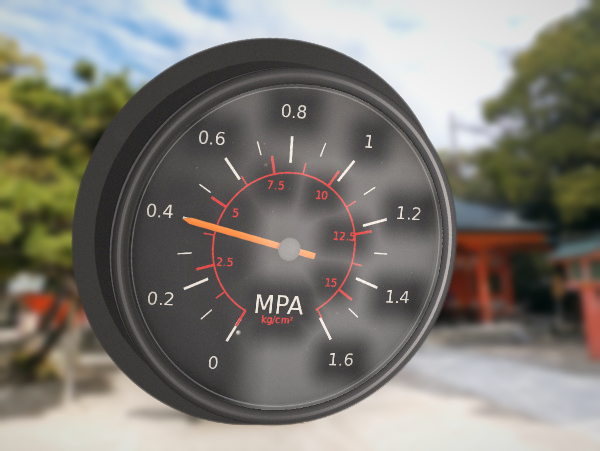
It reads value=0.4 unit=MPa
